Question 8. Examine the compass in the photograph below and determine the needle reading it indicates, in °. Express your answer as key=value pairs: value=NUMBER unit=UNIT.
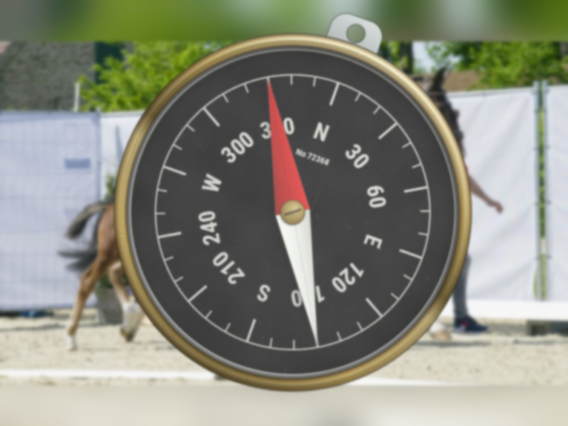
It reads value=330 unit=°
